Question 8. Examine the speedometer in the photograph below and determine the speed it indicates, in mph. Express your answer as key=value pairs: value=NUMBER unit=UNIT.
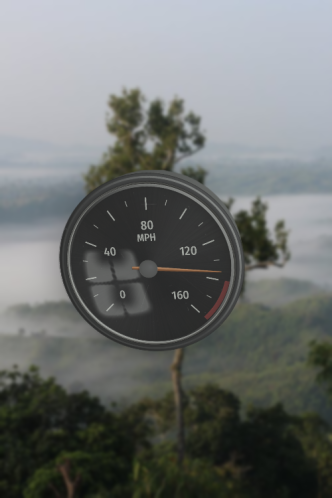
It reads value=135 unit=mph
